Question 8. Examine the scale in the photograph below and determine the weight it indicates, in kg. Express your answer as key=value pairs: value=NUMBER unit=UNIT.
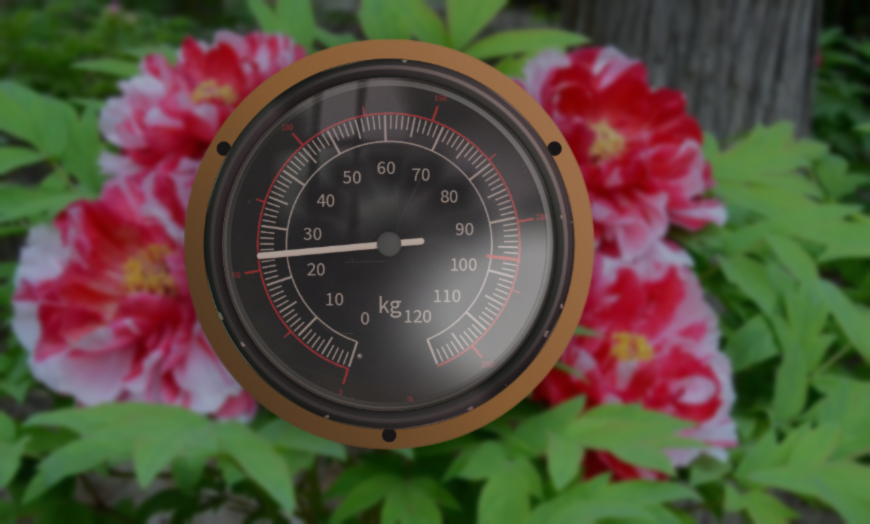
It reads value=25 unit=kg
